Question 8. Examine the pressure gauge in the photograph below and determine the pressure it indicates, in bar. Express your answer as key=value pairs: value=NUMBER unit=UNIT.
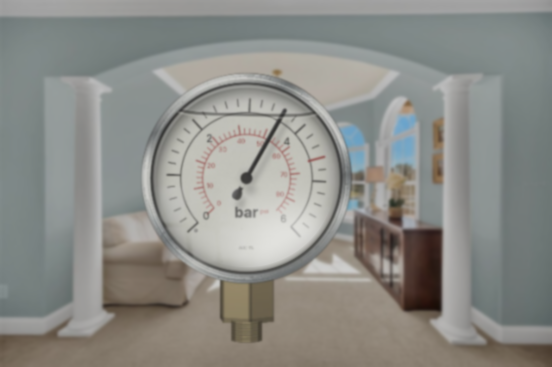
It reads value=3.6 unit=bar
